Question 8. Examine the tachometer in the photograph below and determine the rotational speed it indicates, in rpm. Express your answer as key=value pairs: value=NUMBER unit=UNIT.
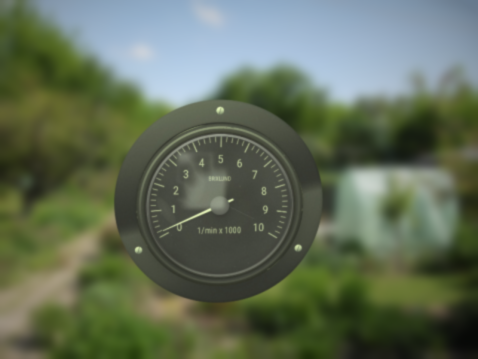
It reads value=200 unit=rpm
